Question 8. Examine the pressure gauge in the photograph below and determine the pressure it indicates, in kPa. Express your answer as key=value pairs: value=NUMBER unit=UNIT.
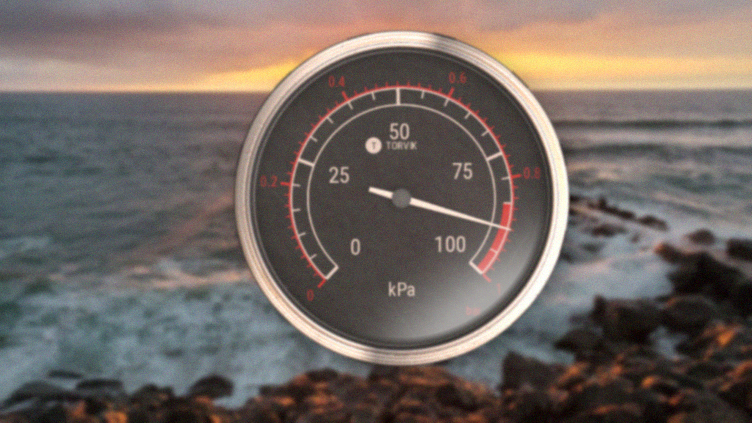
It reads value=90 unit=kPa
